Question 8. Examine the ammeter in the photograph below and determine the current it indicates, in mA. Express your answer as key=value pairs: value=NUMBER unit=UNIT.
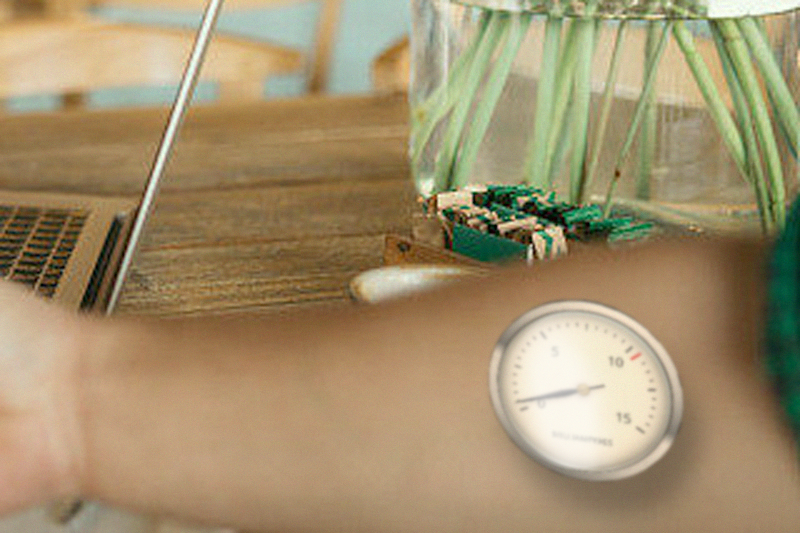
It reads value=0.5 unit=mA
